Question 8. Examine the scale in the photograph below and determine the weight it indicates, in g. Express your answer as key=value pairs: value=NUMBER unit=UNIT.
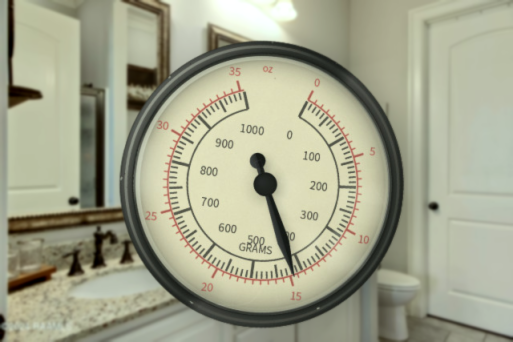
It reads value=420 unit=g
